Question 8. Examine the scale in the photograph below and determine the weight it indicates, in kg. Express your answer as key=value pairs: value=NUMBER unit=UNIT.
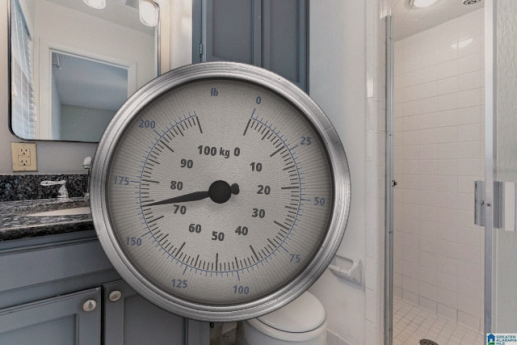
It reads value=74 unit=kg
